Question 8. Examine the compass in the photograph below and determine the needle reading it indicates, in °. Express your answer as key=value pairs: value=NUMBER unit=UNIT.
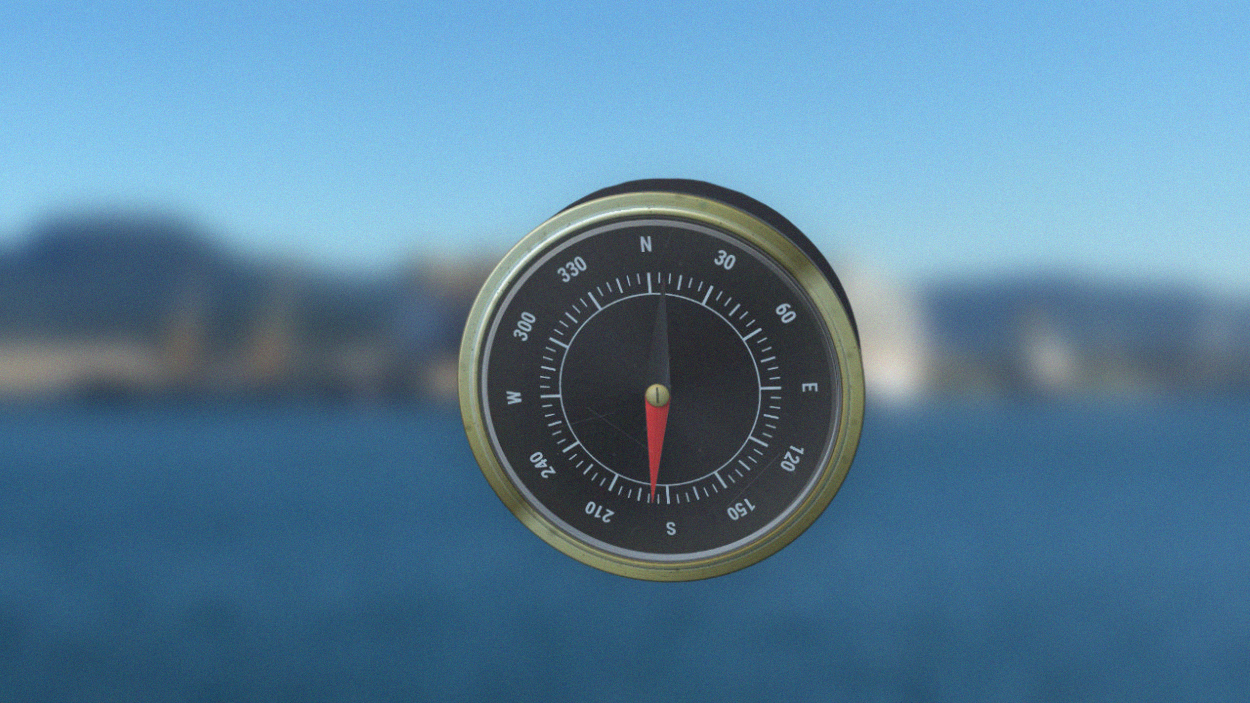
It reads value=187.5 unit=°
